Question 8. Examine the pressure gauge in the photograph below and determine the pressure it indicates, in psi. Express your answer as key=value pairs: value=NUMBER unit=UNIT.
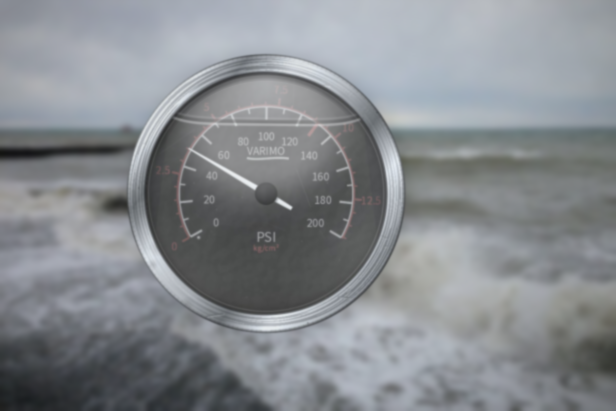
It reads value=50 unit=psi
